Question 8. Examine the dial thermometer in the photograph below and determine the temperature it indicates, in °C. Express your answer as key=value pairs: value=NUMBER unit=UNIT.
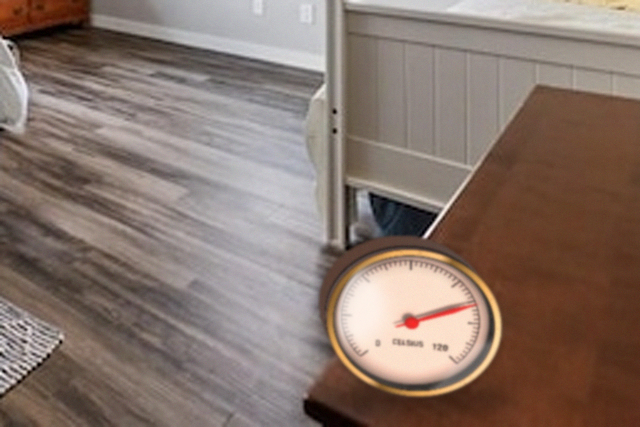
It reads value=90 unit=°C
